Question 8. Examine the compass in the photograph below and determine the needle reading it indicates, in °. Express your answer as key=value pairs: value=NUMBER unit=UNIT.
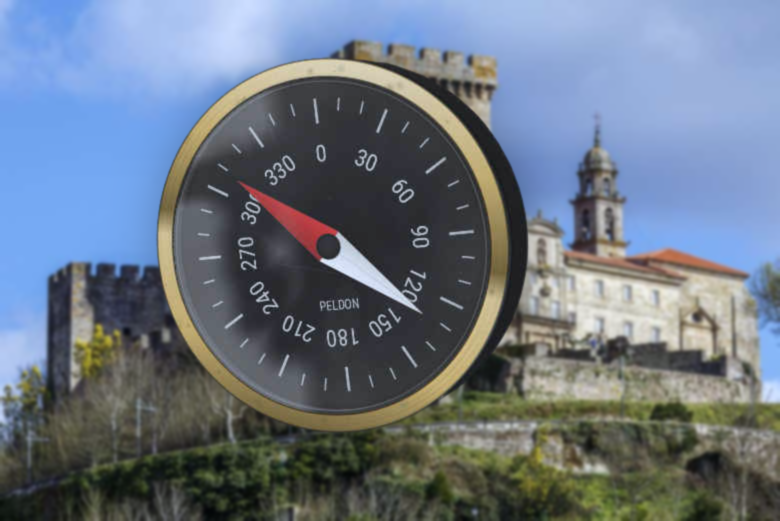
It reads value=310 unit=°
